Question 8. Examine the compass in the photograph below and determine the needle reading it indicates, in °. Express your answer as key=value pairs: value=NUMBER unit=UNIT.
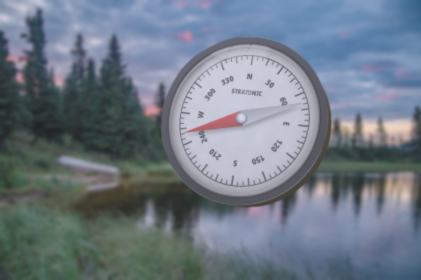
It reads value=250 unit=°
